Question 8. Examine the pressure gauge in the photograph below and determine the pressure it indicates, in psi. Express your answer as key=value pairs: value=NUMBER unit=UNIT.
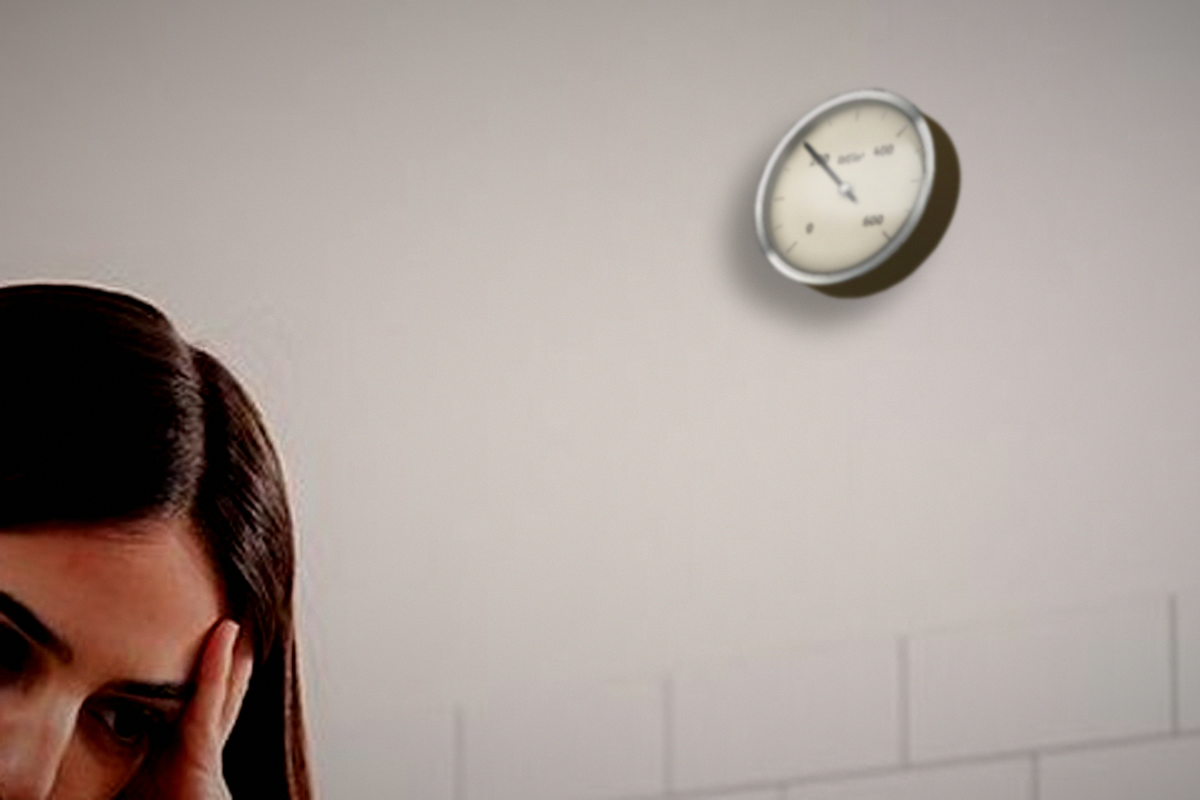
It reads value=200 unit=psi
